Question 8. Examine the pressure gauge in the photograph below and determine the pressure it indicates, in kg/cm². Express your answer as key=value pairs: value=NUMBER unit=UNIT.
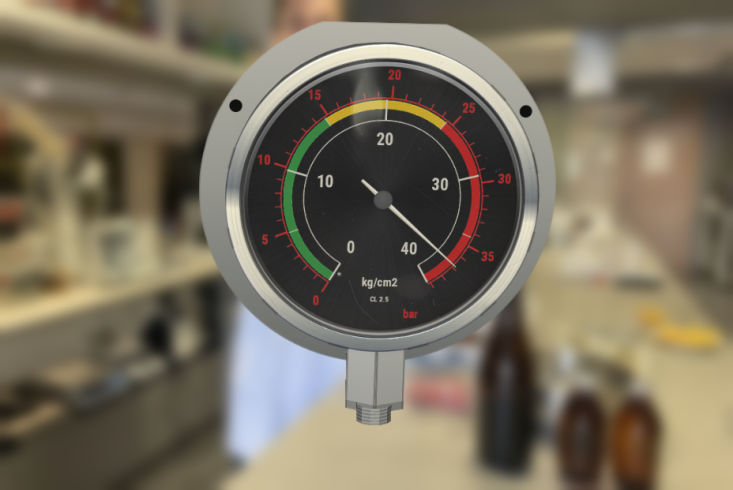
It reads value=37.5 unit=kg/cm²
